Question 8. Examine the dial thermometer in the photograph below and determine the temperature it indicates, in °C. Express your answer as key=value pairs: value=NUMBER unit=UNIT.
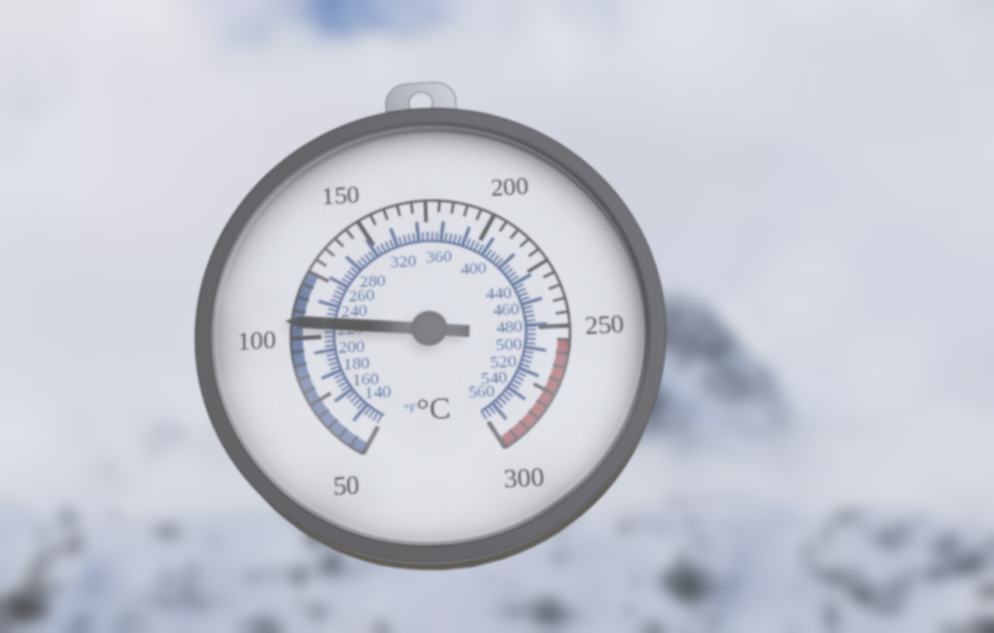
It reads value=105 unit=°C
